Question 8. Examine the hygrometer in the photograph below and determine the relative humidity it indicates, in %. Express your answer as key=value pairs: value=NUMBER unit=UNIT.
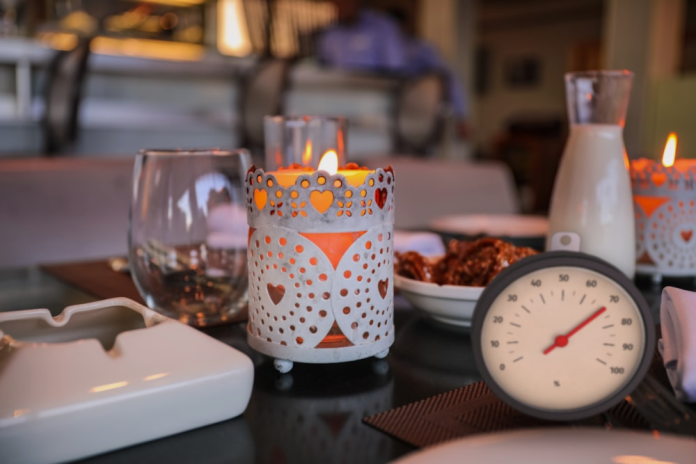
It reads value=70 unit=%
